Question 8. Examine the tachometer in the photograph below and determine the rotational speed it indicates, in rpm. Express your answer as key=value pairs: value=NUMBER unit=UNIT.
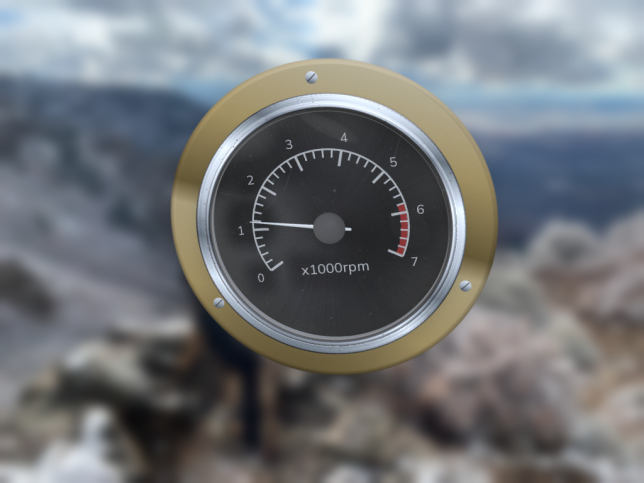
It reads value=1200 unit=rpm
